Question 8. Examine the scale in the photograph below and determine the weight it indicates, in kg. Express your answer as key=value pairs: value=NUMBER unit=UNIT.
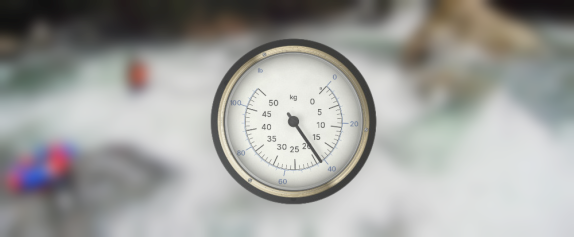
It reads value=19 unit=kg
